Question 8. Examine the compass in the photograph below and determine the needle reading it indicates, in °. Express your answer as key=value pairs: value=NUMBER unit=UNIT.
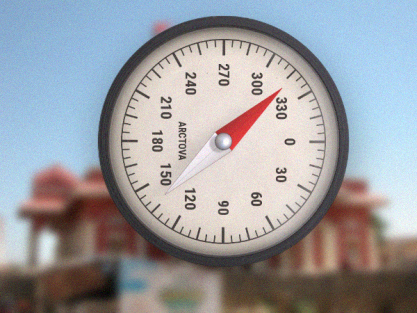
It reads value=317.5 unit=°
